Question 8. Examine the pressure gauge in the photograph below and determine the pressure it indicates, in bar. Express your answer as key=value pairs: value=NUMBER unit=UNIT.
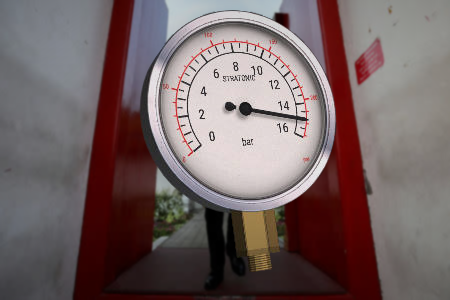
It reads value=15 unit=bar
